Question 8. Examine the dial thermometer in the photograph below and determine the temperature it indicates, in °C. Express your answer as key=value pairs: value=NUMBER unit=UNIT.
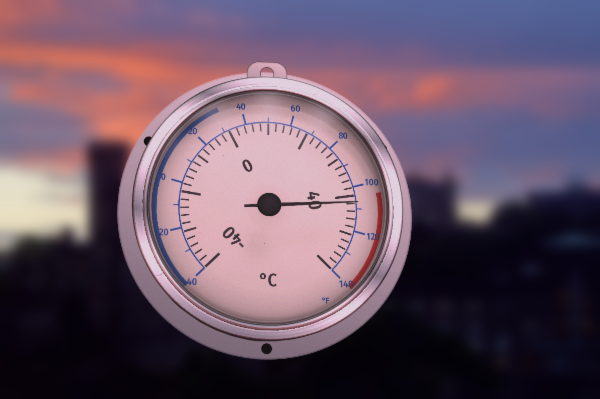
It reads value=42 unit=°C
